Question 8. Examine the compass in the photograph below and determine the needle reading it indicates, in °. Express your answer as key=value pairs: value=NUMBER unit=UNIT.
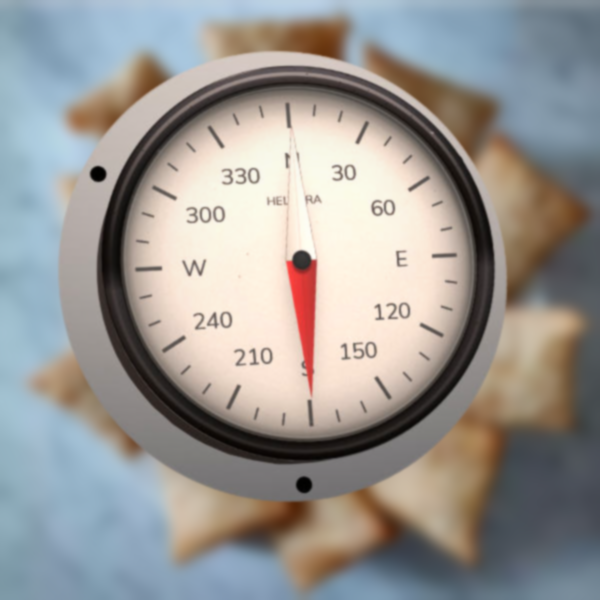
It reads value=180 unit=°
